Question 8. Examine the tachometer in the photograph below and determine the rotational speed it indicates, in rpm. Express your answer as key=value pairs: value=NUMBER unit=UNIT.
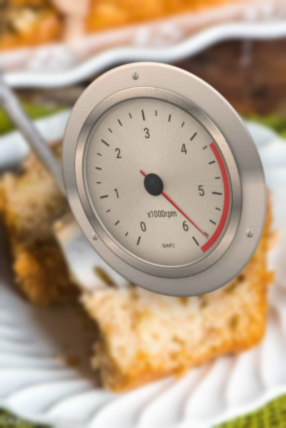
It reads value=5750 unit=rpm
